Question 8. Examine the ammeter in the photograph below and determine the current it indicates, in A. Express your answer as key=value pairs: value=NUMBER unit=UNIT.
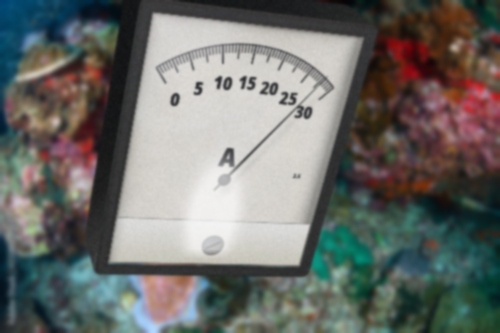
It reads value=27.5 unit=A
